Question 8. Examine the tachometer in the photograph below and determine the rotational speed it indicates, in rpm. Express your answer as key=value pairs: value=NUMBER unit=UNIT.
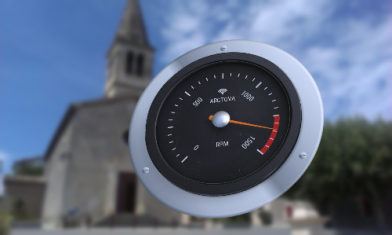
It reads value=1350 unit=rpm
